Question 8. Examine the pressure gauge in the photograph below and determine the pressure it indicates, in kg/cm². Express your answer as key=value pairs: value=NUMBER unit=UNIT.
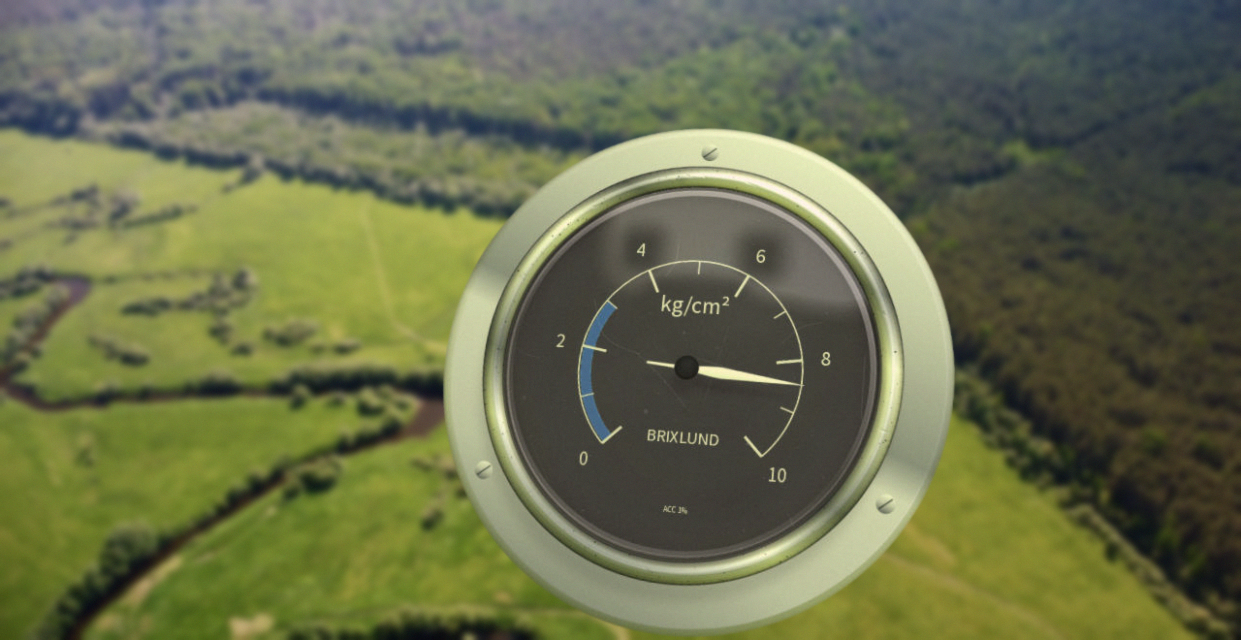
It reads value=8.5 unit=kg/cm²
